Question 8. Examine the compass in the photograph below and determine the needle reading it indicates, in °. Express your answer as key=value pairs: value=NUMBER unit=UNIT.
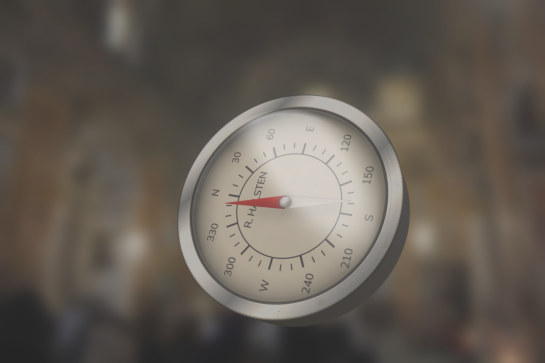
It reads value=350 unit=°
